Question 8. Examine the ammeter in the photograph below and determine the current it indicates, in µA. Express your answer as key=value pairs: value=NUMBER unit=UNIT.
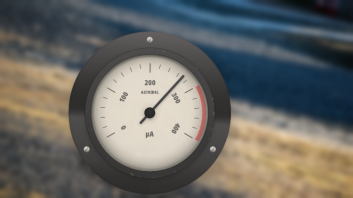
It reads value=270 unit=µA
